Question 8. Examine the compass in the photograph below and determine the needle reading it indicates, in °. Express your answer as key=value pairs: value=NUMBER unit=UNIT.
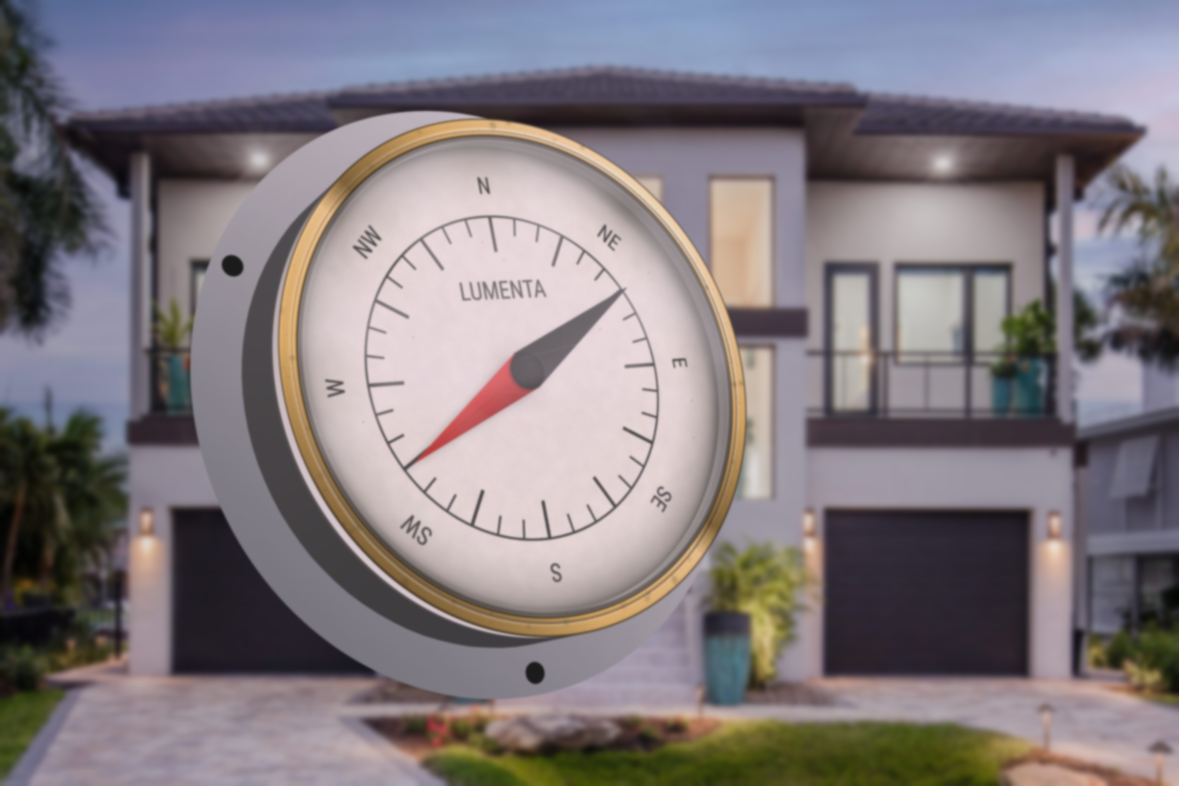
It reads value=240 unit=°
